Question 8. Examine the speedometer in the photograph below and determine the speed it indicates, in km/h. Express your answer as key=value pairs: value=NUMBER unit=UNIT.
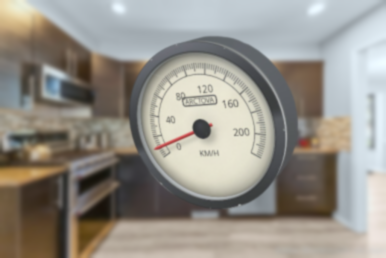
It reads value=10 unit=km/h
